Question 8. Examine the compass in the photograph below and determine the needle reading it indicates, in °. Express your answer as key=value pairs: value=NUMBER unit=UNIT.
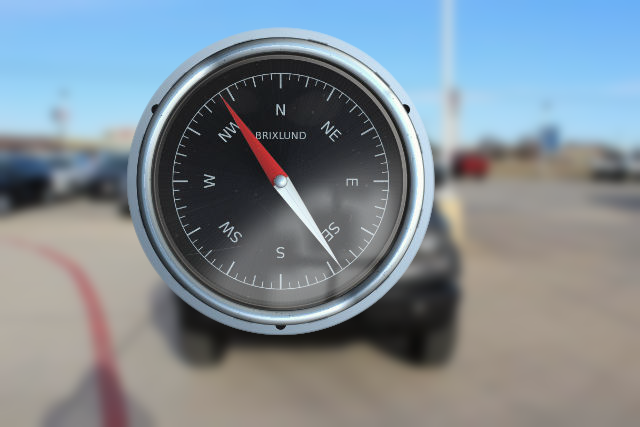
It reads value=325 unit=°
